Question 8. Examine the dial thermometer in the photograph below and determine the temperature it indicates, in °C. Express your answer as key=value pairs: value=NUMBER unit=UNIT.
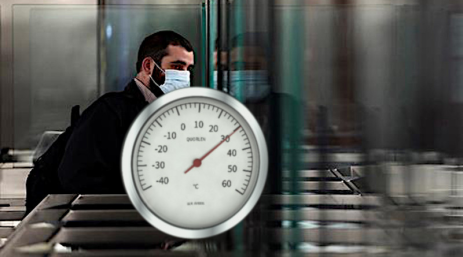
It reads value=30 unit=°C
